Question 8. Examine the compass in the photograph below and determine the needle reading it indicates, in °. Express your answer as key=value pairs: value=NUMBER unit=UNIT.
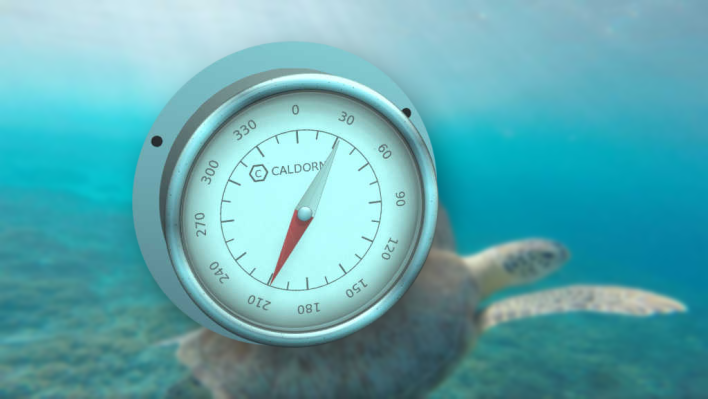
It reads value=210 unit=°
